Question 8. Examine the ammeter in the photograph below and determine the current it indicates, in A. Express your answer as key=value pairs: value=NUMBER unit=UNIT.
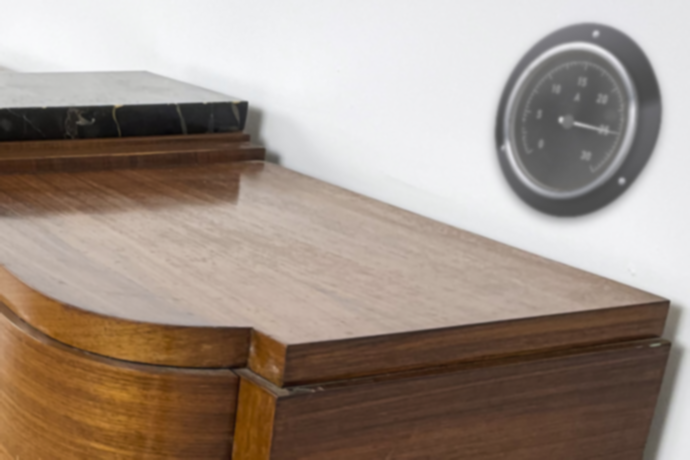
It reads value=25 unit=A
